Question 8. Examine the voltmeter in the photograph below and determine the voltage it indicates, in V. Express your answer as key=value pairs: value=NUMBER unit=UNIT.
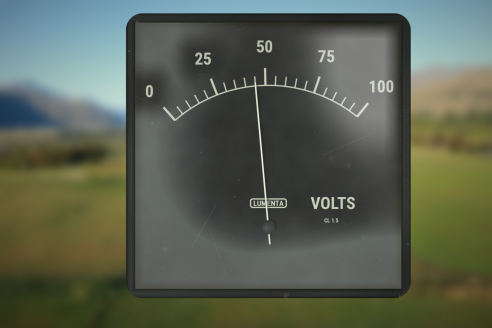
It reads value=45 unit=V
